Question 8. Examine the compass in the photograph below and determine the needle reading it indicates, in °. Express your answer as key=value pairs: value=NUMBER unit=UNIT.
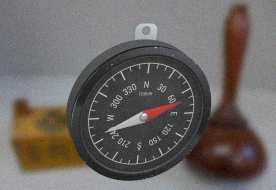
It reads value=70 unit=°
